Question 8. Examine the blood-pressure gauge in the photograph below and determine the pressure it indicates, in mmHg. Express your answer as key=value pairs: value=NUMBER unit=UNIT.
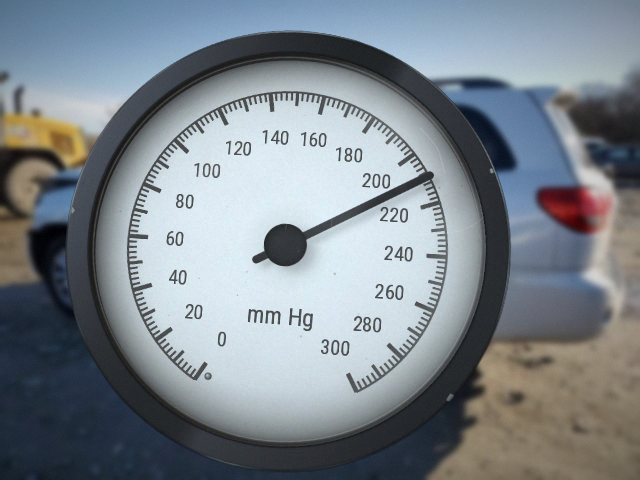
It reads value=210 unit=mmHg
